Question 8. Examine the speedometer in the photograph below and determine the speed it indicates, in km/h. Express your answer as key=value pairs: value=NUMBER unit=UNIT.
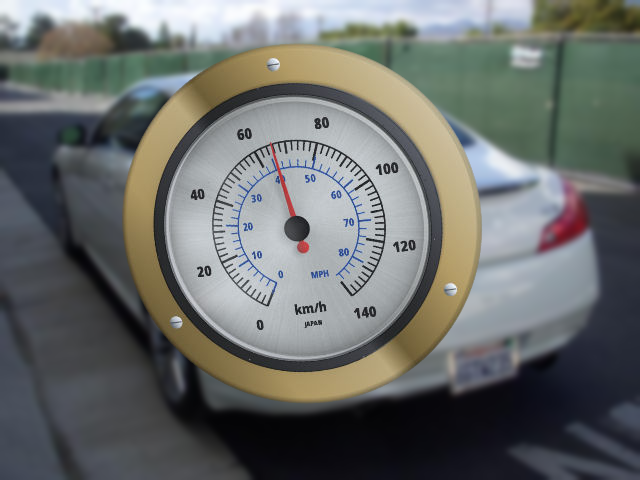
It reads value=66 unit=km/h
